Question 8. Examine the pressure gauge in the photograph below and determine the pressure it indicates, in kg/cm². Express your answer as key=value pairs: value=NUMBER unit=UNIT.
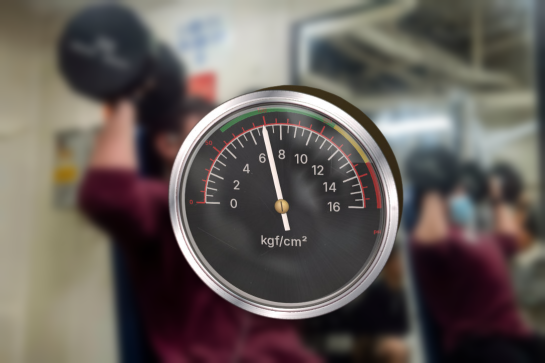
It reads value=7 unit=kg/cm²
